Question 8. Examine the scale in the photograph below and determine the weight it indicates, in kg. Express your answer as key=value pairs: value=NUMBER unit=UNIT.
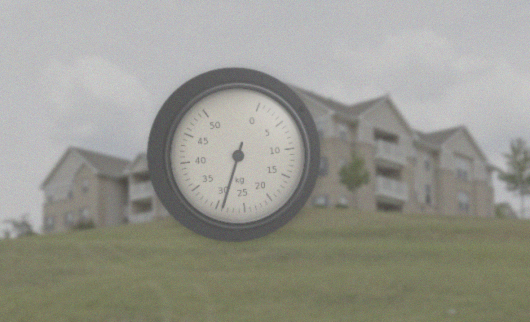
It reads value=29 unit=kg
